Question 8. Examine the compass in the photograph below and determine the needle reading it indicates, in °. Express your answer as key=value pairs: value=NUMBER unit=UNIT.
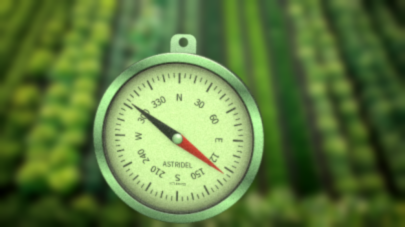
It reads value=125 unit=°
